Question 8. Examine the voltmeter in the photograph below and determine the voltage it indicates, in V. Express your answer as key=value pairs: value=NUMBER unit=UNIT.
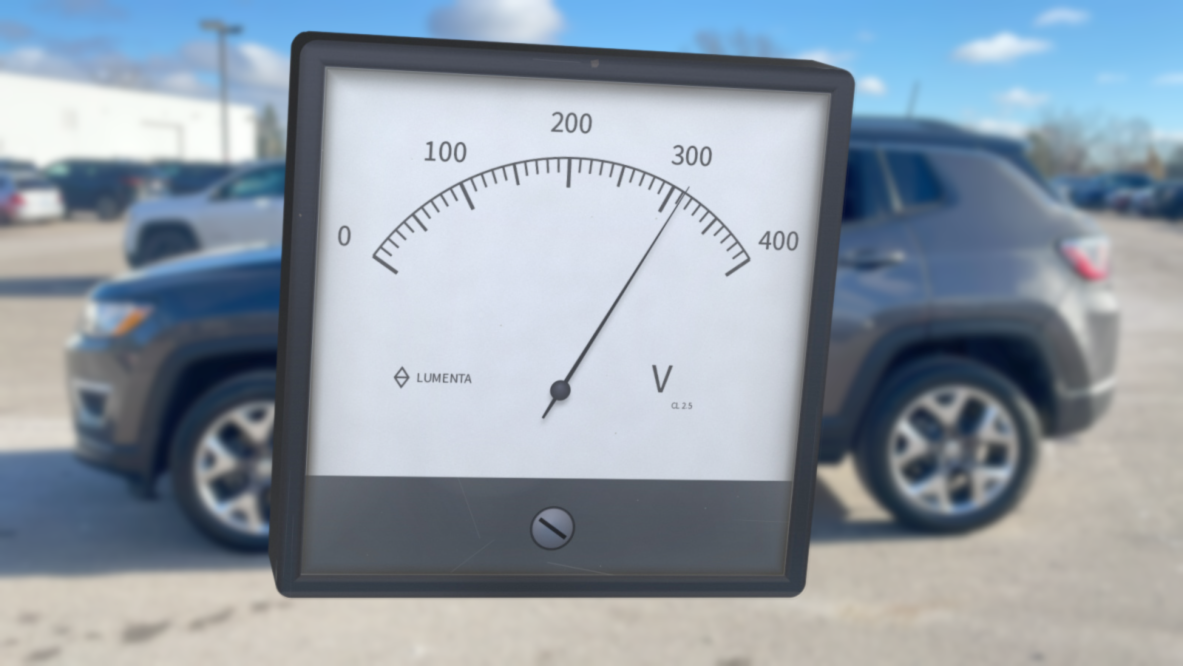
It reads value=310 unit=V
